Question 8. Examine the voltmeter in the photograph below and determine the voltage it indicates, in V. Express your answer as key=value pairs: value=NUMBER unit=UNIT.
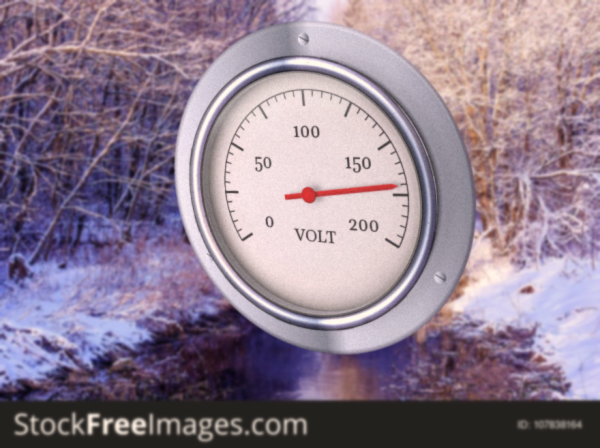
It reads value=170 unit=V
